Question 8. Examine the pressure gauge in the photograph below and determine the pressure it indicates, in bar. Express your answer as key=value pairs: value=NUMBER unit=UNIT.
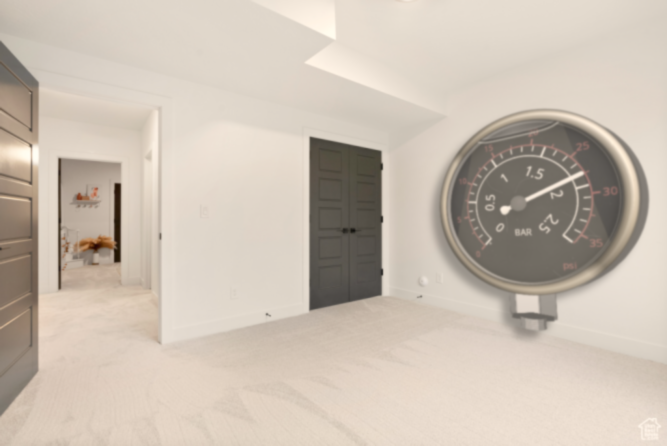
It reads value=1.9 unit=bar
